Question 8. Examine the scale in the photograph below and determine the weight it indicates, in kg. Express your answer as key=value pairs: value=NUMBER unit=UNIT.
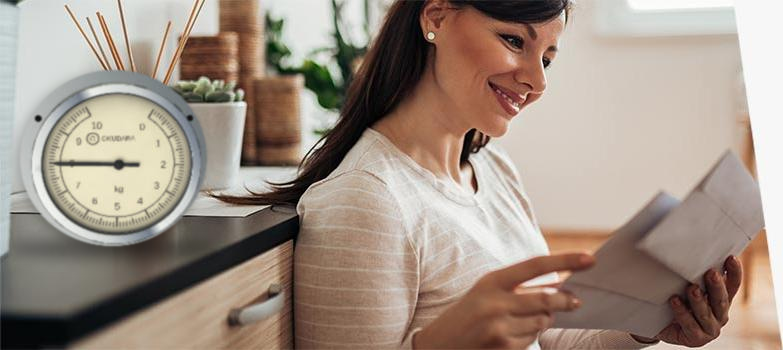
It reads value=8 unit=kg
